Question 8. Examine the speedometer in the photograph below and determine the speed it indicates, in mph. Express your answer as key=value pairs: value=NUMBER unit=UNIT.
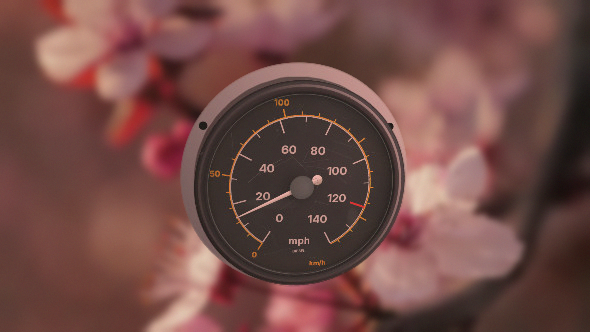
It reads value=15 unit=mph
